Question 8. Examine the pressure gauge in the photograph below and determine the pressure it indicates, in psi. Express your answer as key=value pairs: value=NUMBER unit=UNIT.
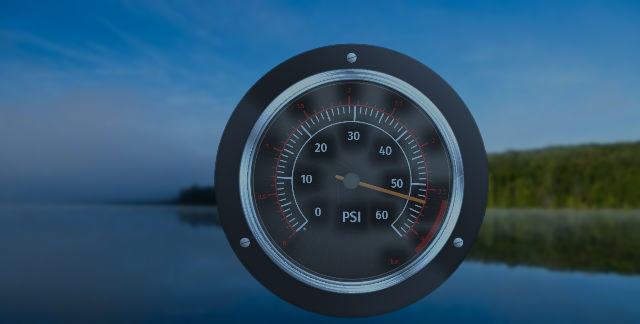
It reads value=53 unit=psi
